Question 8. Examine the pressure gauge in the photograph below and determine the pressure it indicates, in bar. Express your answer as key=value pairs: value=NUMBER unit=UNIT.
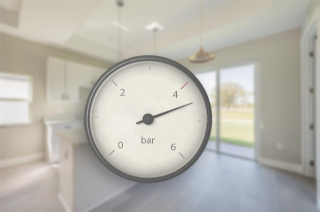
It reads value=4.5 unit=bar
